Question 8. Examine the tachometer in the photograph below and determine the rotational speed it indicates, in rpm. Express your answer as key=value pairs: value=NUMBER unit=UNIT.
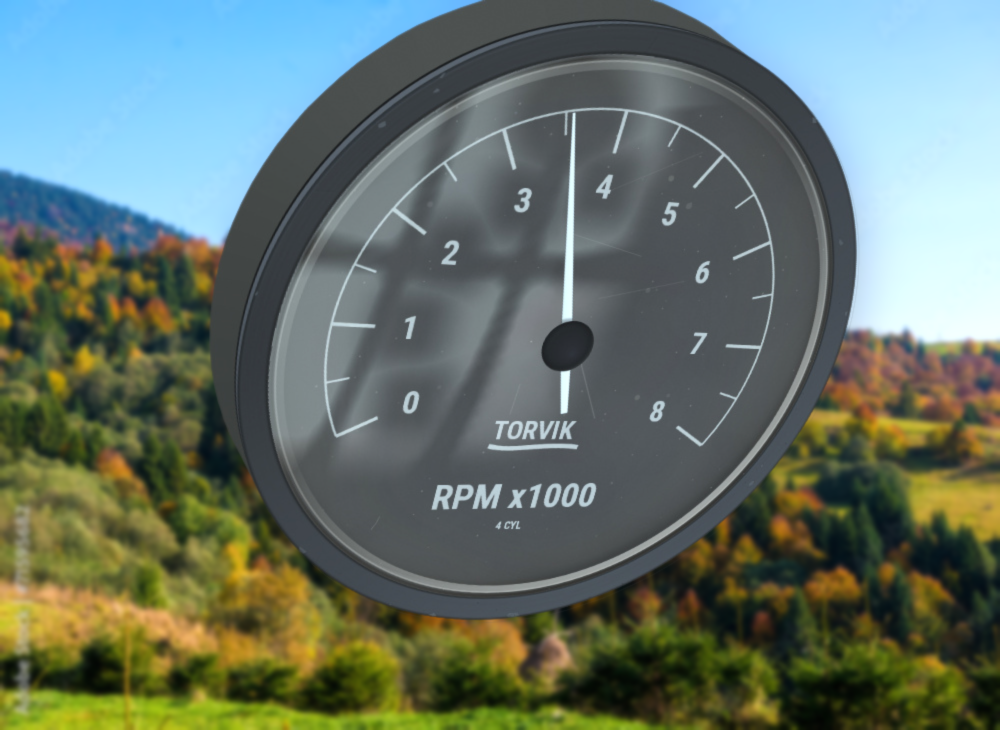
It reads value=3500 unit=rpm
